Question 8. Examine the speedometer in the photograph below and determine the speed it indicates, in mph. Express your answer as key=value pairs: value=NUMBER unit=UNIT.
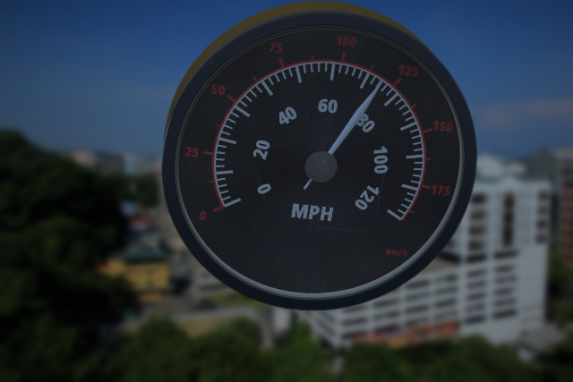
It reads value=74 unit=mph
